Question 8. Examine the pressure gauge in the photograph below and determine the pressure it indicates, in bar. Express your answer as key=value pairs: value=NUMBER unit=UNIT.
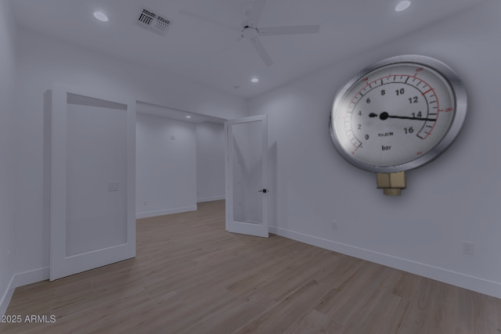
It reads value=14.5 unit=bar
